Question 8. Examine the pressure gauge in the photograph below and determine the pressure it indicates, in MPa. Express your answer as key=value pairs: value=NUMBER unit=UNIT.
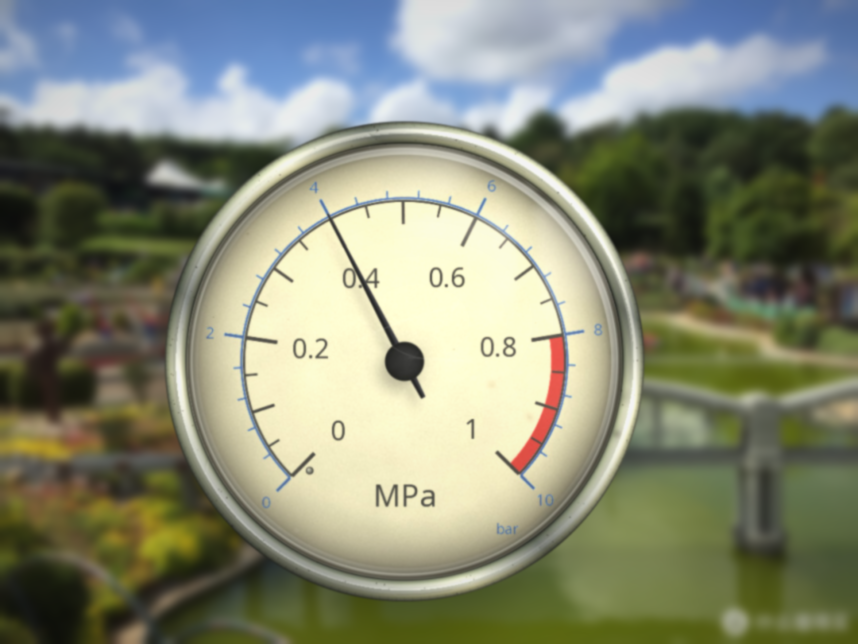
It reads value=0.4 unit=MPa
